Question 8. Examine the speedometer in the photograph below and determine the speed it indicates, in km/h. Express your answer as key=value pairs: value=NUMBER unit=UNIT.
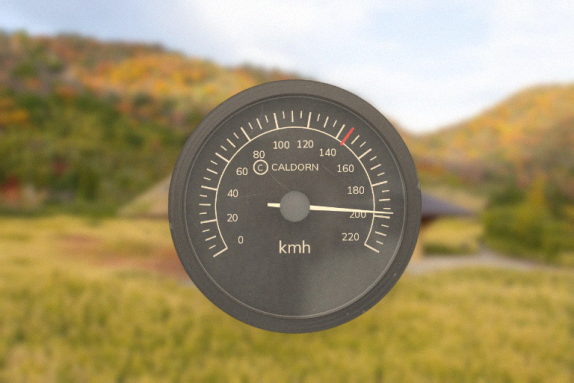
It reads value=197.5 unit=km/h
